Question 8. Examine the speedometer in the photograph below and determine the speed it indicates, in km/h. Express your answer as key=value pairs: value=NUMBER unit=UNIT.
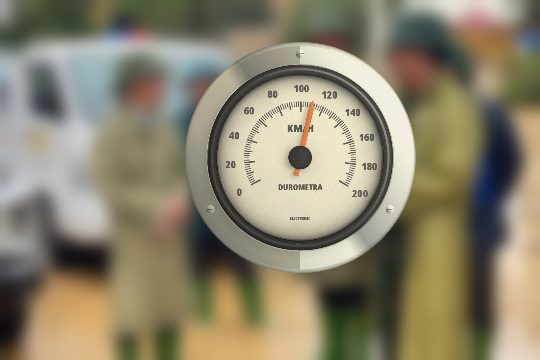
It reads value=110 unit=km/h
